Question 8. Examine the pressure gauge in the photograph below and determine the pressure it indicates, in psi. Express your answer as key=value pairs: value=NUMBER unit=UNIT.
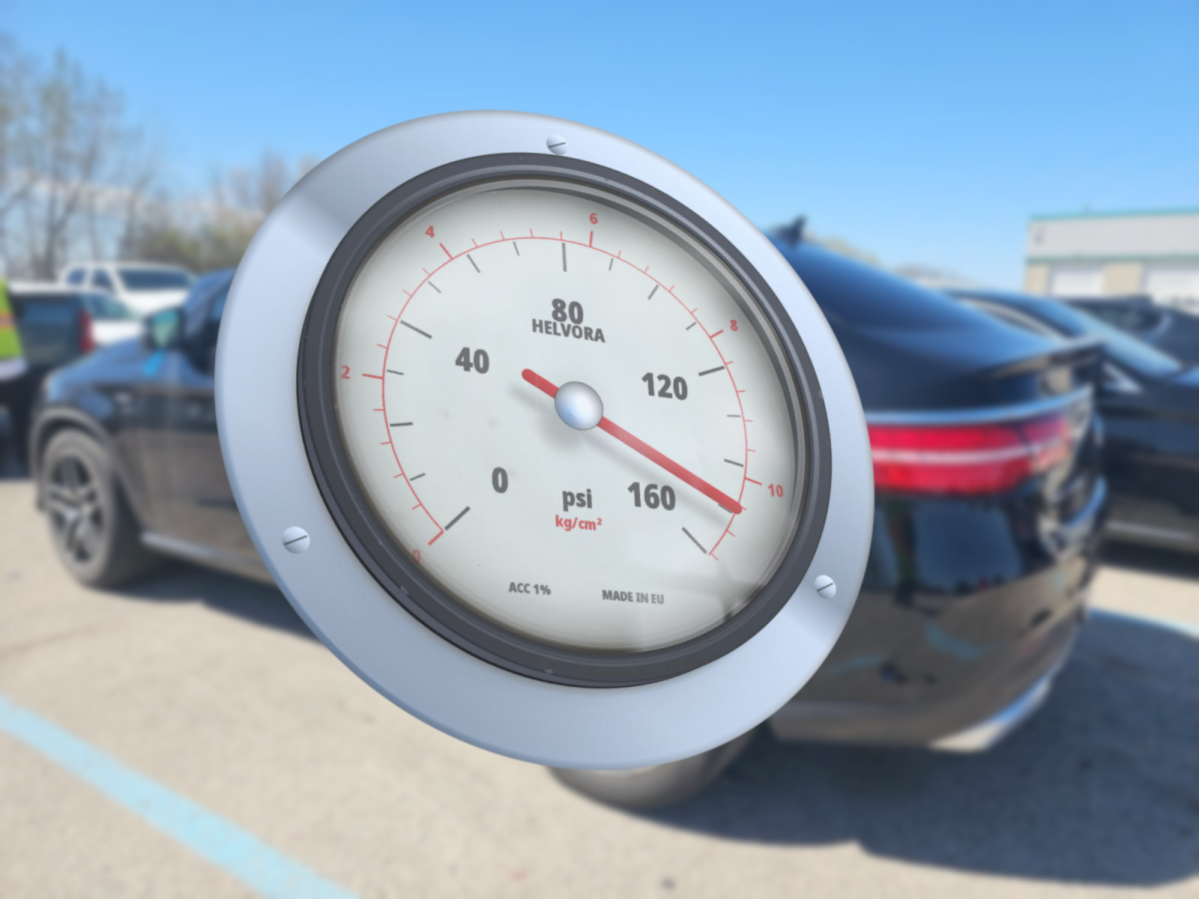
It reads value=150 unit=psi
